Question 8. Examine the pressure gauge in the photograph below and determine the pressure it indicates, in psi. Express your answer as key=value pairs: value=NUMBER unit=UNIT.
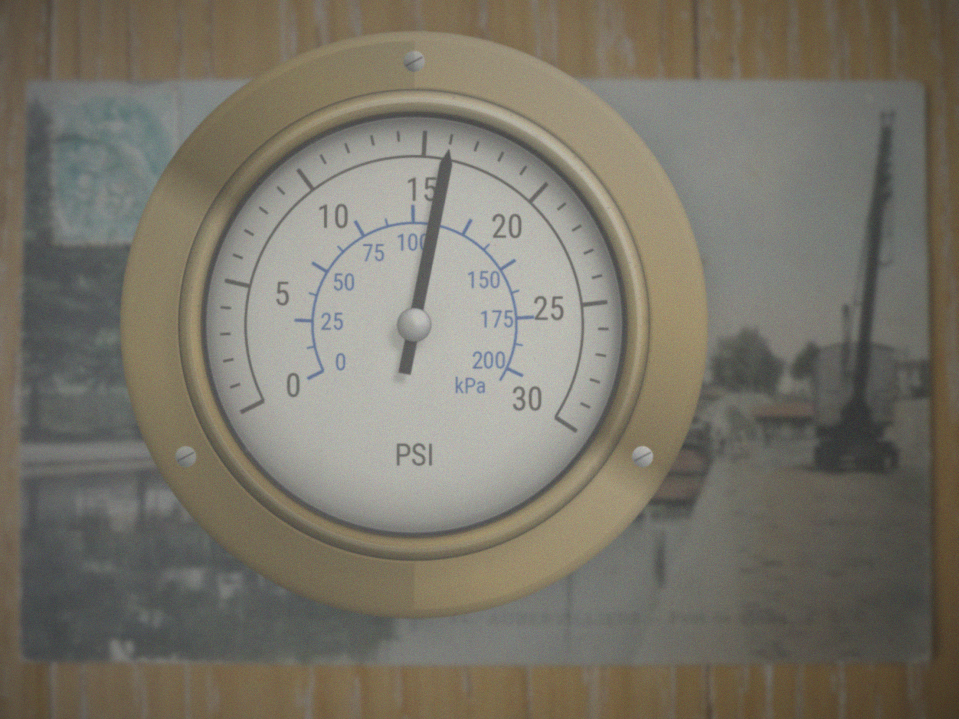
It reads value=16 unit=psi
